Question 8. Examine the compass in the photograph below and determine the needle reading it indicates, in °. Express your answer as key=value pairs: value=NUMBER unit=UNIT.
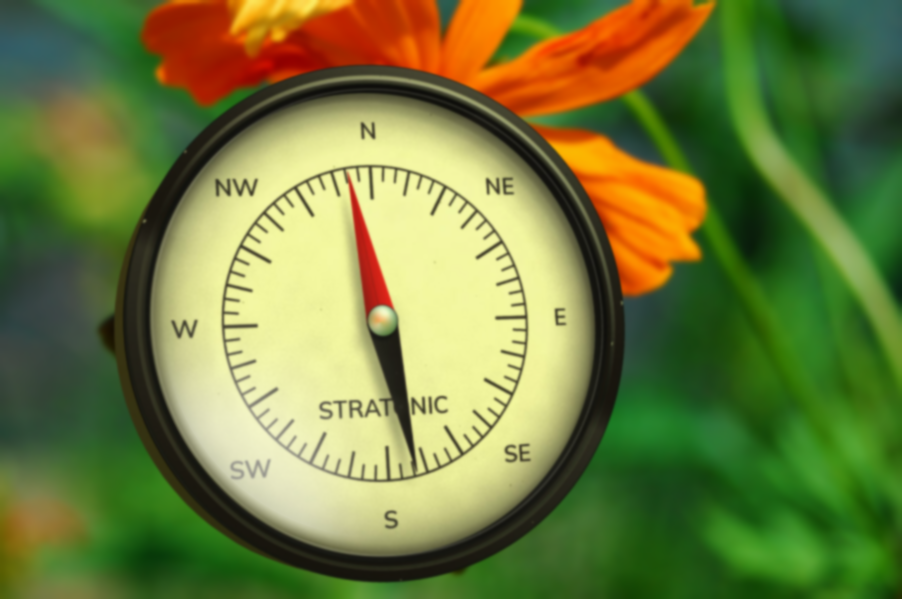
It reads value=350 unit=°
